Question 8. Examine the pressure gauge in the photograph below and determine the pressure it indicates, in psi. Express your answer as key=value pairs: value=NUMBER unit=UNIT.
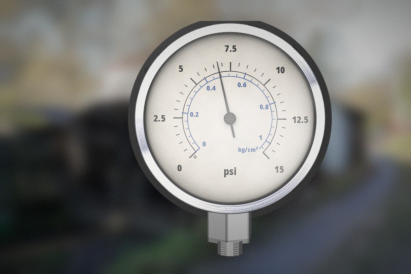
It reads value=6.75 unit=psi
